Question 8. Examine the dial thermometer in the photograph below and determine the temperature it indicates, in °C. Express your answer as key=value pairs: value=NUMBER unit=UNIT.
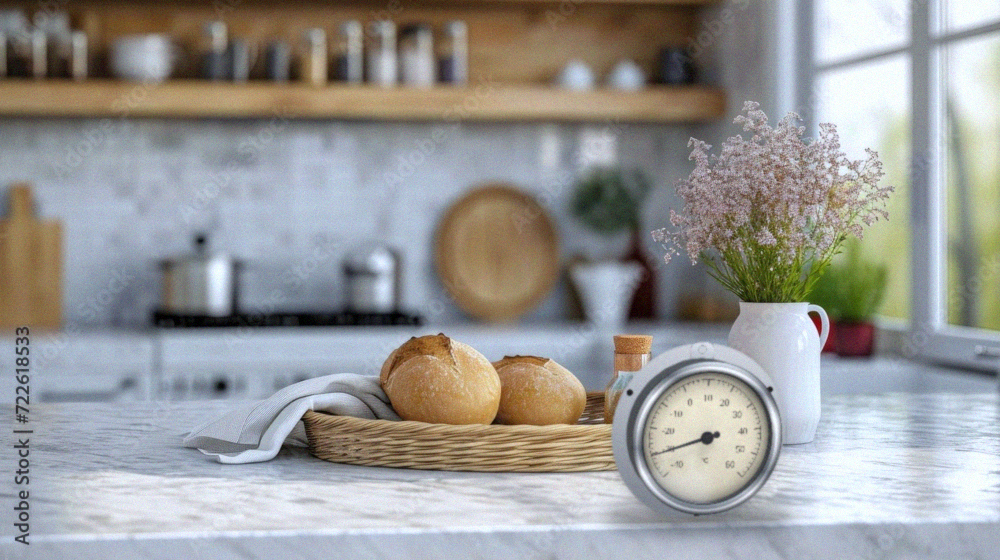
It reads value=-30 unit=°C
